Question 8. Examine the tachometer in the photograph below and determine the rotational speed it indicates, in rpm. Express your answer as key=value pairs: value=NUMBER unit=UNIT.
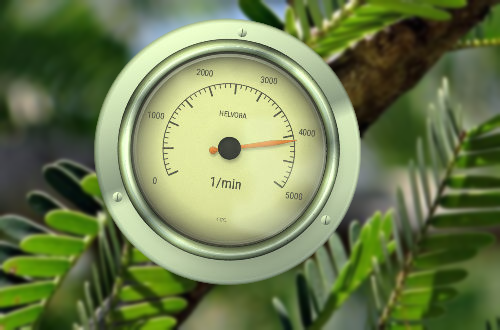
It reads value=4100 unit=rpm
